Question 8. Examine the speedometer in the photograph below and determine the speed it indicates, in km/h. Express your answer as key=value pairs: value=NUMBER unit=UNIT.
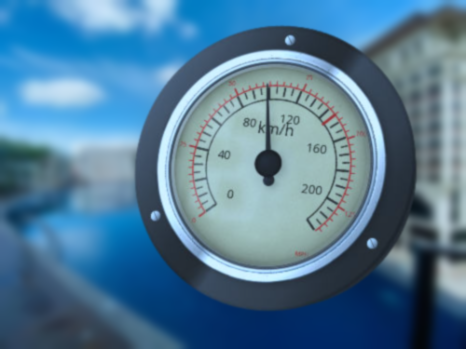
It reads value=100 unit=km/h
